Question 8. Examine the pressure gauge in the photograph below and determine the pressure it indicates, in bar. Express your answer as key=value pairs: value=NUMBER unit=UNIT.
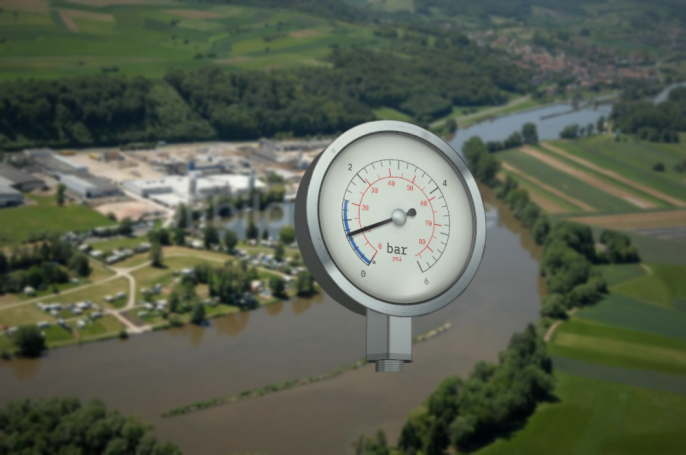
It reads value=0.7 unit=bar
